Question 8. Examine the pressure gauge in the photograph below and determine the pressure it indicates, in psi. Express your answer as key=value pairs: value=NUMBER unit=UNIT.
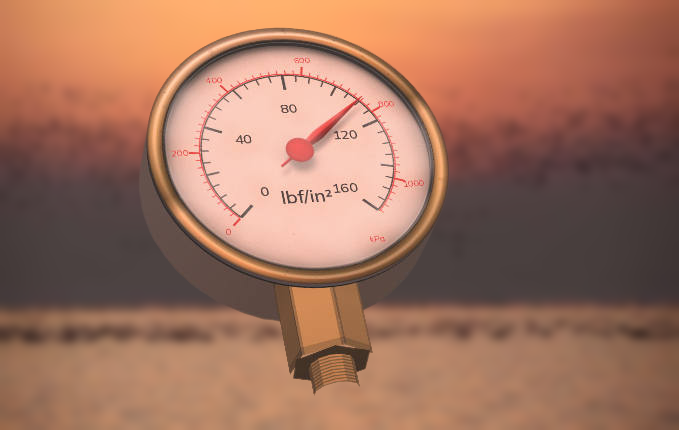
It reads value=110 unit=psi
